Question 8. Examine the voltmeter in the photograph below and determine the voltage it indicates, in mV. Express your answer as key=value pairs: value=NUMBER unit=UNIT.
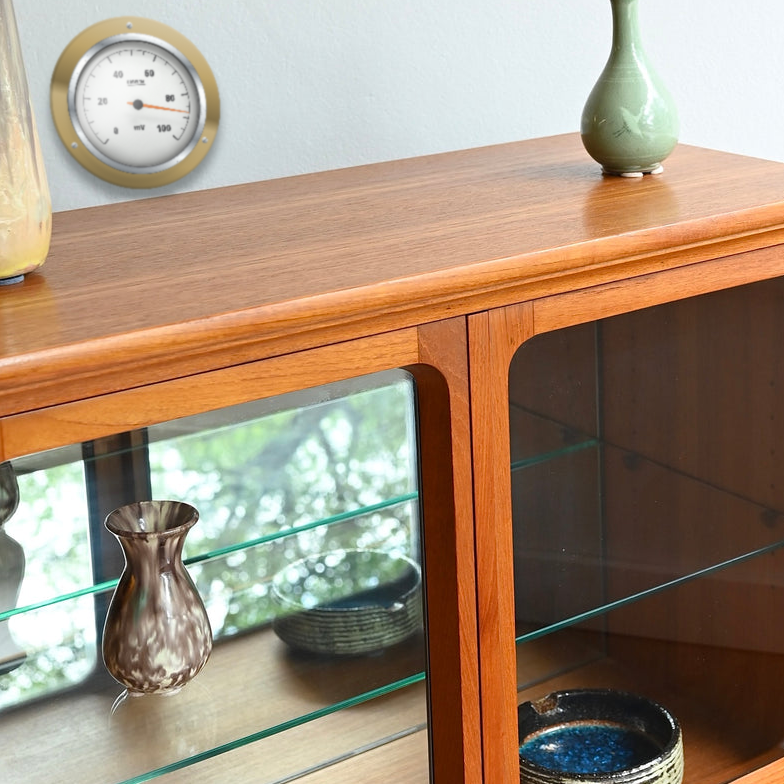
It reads value=87.5 unit=mV
